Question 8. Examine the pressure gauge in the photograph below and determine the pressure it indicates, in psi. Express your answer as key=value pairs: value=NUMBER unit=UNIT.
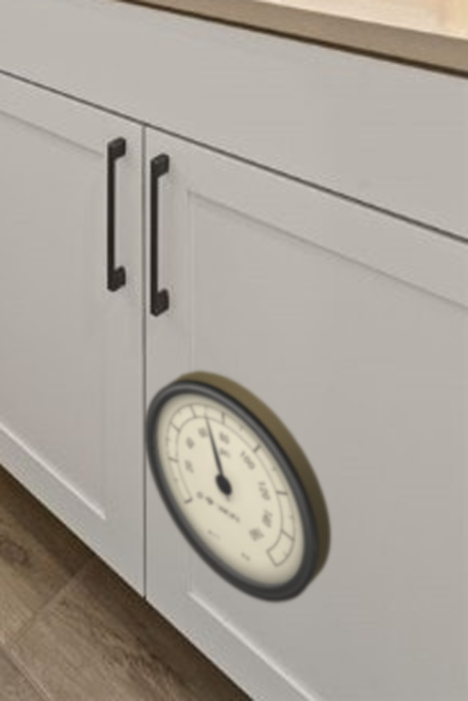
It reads value=70 unit=psi
